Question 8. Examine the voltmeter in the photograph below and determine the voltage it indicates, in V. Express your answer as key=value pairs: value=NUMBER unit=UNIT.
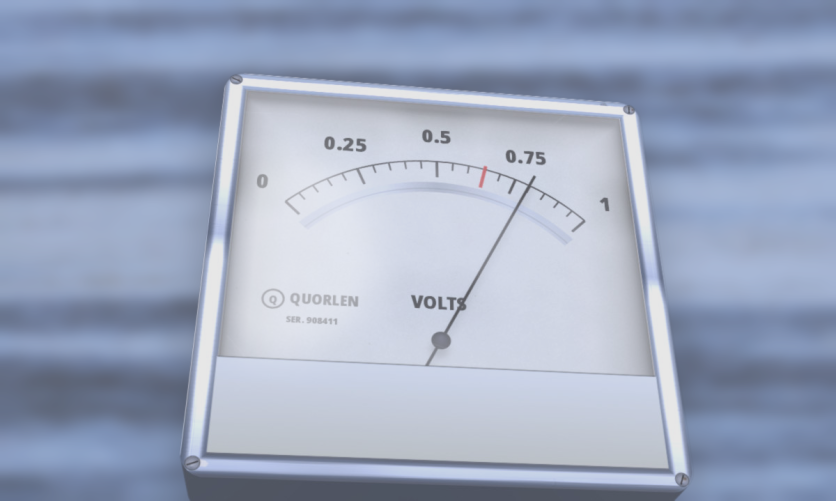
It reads value=0.8 unit=V
